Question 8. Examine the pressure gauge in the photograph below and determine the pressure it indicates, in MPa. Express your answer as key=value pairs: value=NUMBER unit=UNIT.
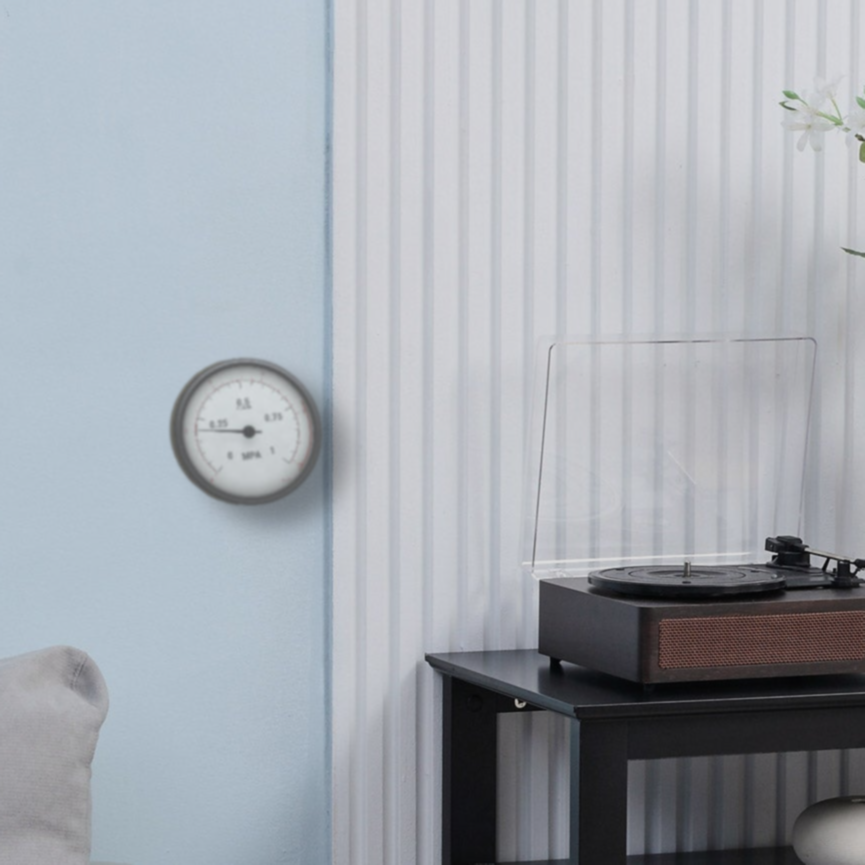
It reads value=0.2 unit=MPa
